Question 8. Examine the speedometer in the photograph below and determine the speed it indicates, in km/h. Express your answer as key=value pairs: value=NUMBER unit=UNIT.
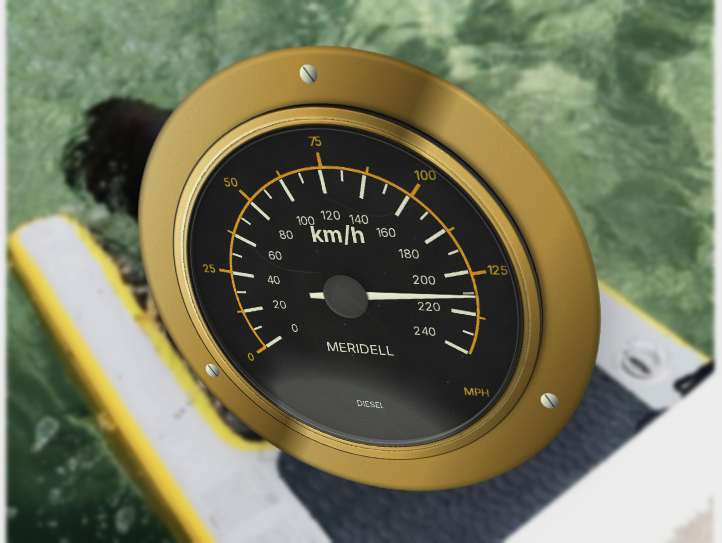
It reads value=210 unit=km/h
